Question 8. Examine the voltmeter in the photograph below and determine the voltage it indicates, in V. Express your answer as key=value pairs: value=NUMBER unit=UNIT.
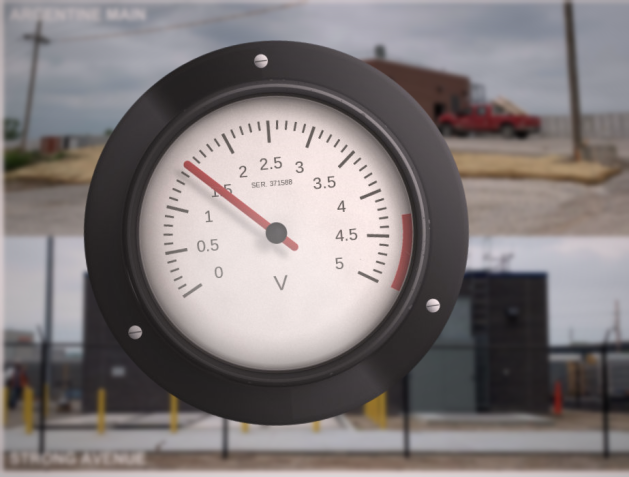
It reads value=1.5 unit=V
